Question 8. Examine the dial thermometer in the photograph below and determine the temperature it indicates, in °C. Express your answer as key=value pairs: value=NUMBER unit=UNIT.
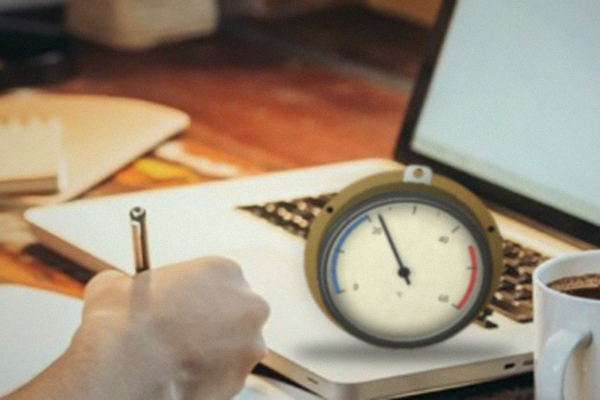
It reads value=22.5 unit=°C
